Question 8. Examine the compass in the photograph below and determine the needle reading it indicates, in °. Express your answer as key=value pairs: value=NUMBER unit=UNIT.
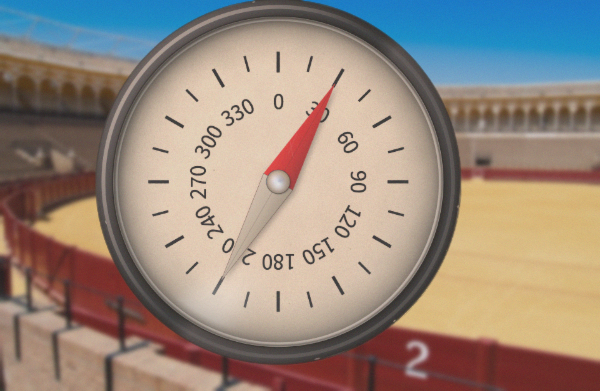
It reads value=30 unit=°
